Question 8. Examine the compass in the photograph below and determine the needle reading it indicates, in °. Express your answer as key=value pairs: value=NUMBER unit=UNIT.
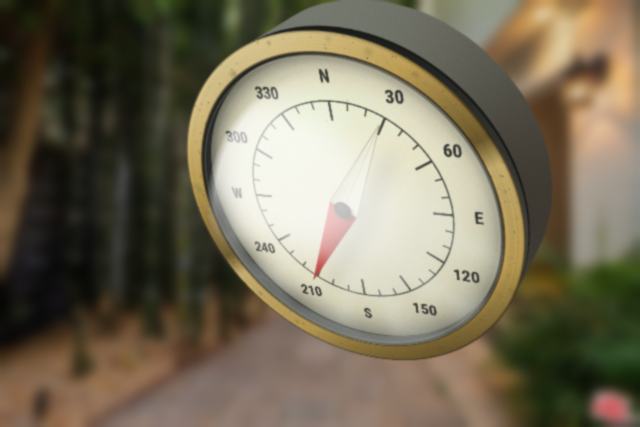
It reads value=210 unit=°
